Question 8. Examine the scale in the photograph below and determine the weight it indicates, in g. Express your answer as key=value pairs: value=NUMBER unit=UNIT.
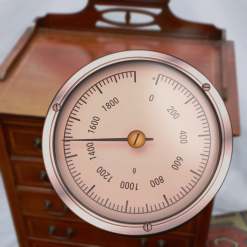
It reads value=1480 unit=g
